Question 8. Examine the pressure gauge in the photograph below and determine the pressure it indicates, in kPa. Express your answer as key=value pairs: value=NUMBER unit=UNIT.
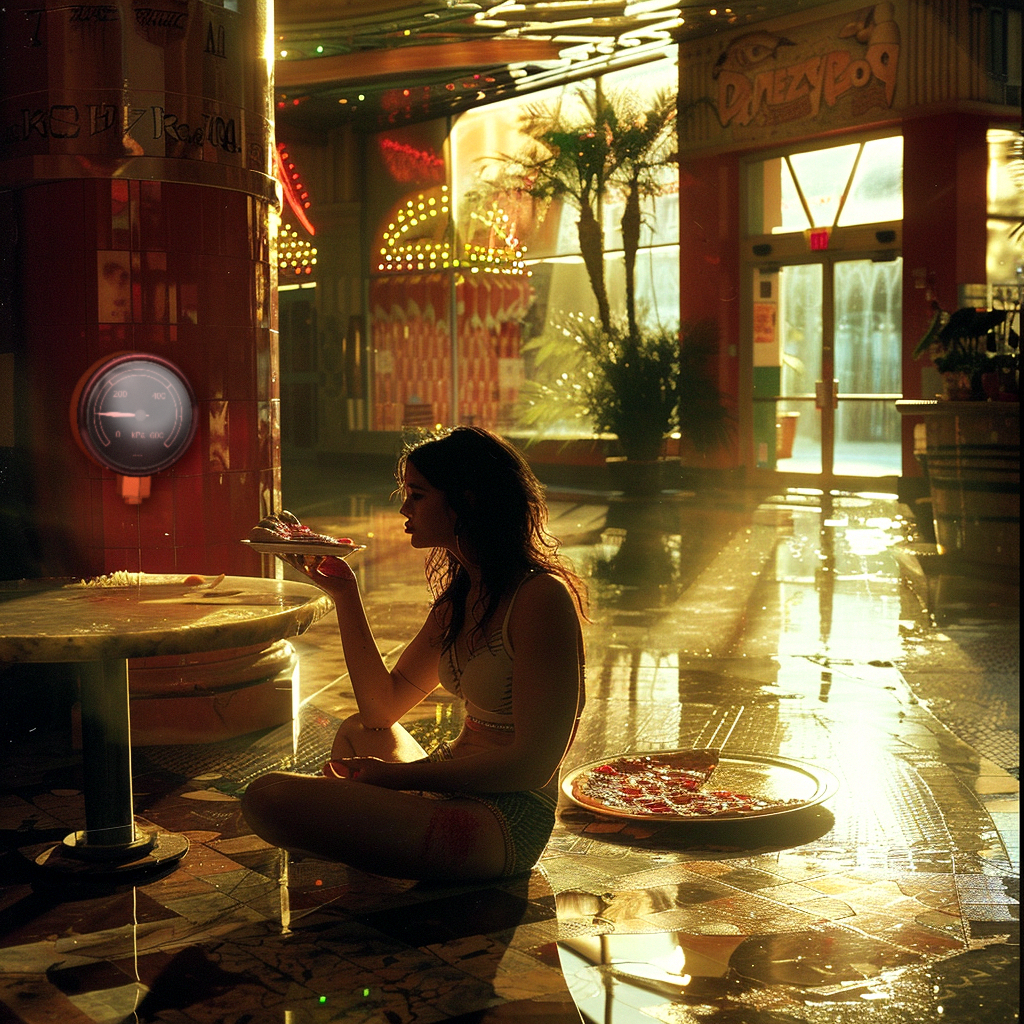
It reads value=100 unit=kPa
